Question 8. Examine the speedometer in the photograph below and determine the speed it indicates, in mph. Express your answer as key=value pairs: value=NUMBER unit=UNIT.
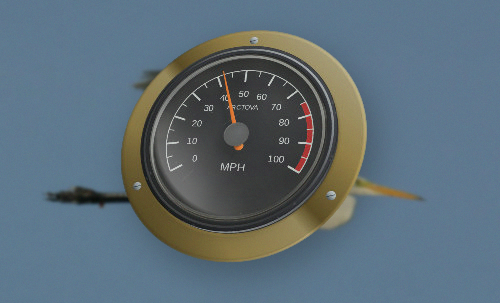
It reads value=42.5 unit=mph
